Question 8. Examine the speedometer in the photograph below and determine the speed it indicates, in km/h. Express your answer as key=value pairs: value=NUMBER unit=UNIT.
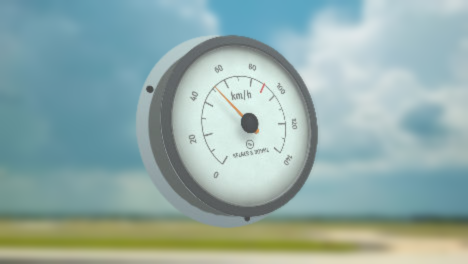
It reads value=50 unit=km/h
